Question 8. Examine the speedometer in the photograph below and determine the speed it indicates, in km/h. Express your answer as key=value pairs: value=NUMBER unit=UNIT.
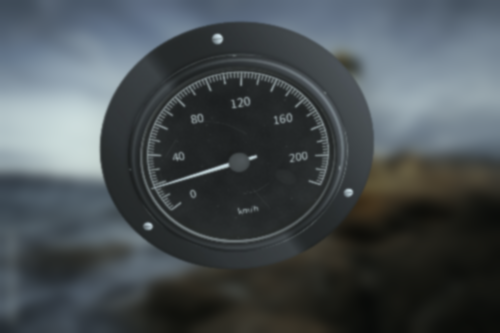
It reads value=20 unit=km/h
